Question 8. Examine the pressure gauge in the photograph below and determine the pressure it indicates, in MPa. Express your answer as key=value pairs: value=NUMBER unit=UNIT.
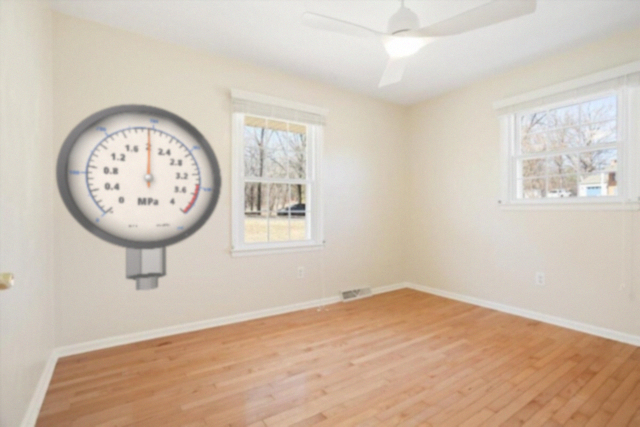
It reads value=2 unit=MPa
